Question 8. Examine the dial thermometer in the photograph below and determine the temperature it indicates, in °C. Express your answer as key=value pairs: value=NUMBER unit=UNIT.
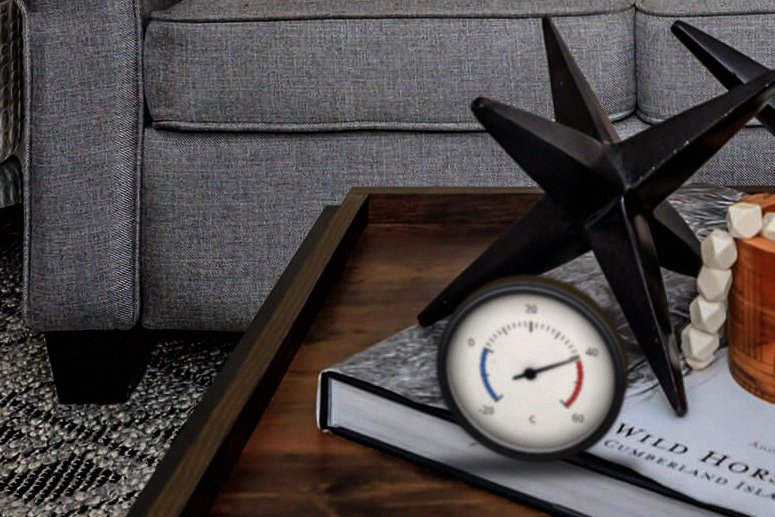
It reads value=40 unit=°C
